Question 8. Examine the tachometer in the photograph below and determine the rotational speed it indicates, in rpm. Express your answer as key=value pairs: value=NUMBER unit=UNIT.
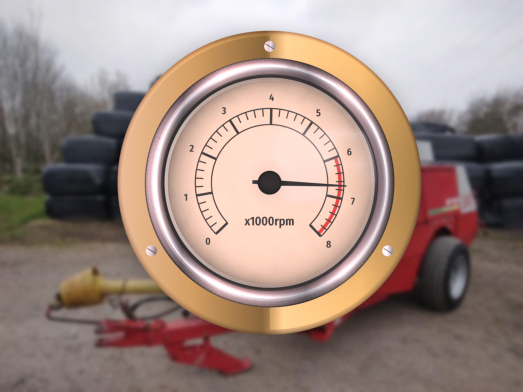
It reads value=6700 unit=rpm
